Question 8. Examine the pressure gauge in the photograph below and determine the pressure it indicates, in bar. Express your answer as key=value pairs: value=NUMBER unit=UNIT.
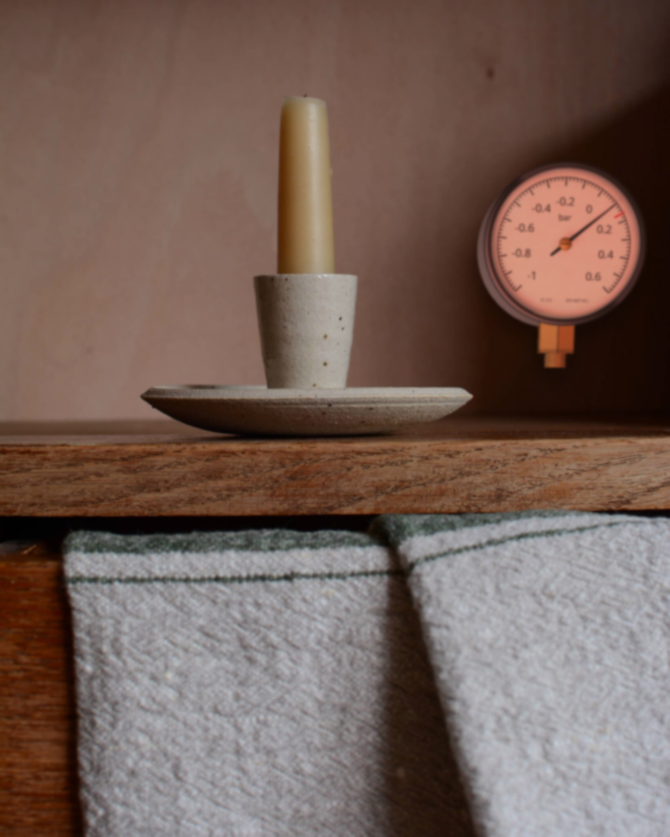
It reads value=0.1 unit=bar
